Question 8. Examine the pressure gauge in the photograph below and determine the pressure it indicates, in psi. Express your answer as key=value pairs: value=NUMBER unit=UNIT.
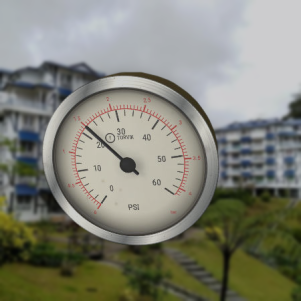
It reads value=22 unit=psi
